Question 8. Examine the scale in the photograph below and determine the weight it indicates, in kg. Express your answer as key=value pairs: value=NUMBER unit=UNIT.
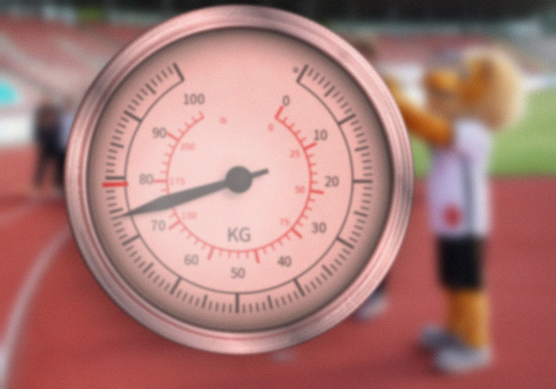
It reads value=74 unit=kg
